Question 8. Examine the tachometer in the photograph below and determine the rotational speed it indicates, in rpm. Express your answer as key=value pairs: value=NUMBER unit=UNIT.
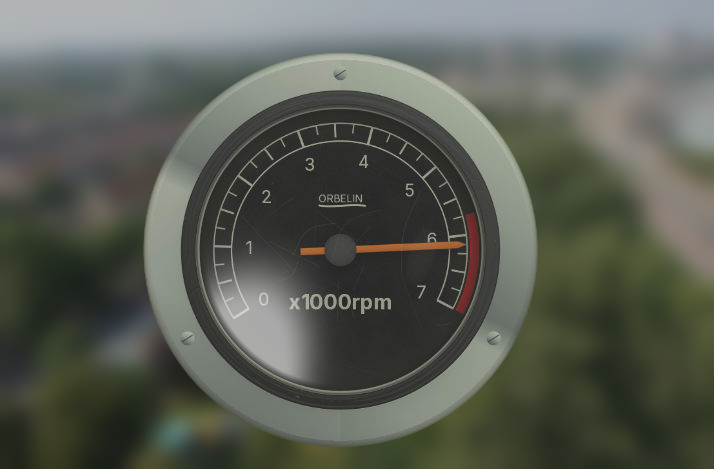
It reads value=6125 unit=rpm
